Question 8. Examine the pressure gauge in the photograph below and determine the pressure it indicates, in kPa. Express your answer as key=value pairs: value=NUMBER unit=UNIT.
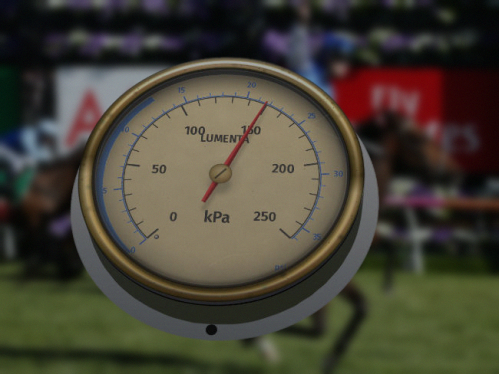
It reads value=150 unit=kPa
